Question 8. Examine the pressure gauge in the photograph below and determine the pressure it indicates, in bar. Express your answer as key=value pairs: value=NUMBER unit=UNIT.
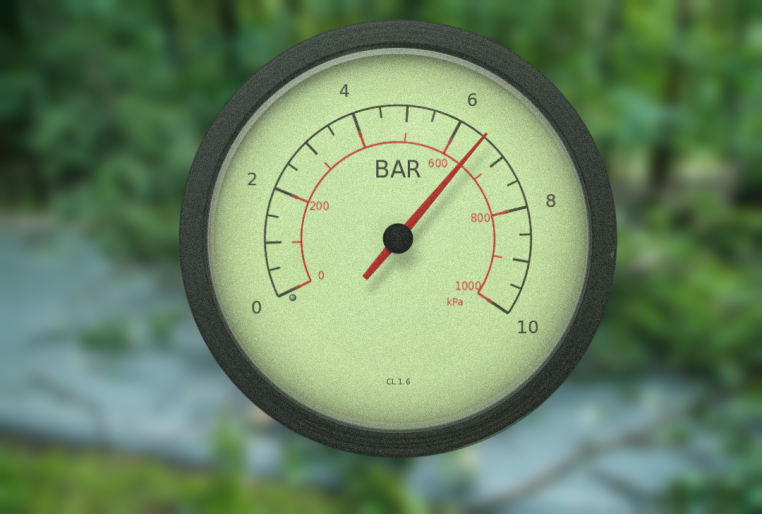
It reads value=6.5 unit=bar
